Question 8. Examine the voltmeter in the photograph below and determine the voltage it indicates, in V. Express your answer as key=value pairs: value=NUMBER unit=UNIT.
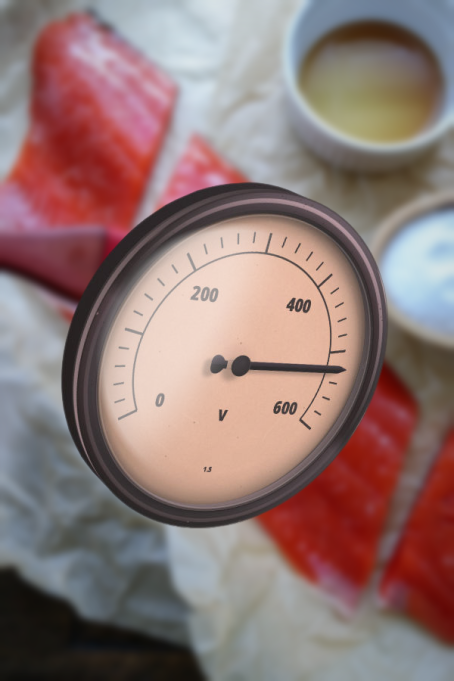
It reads value=520 unit=V
